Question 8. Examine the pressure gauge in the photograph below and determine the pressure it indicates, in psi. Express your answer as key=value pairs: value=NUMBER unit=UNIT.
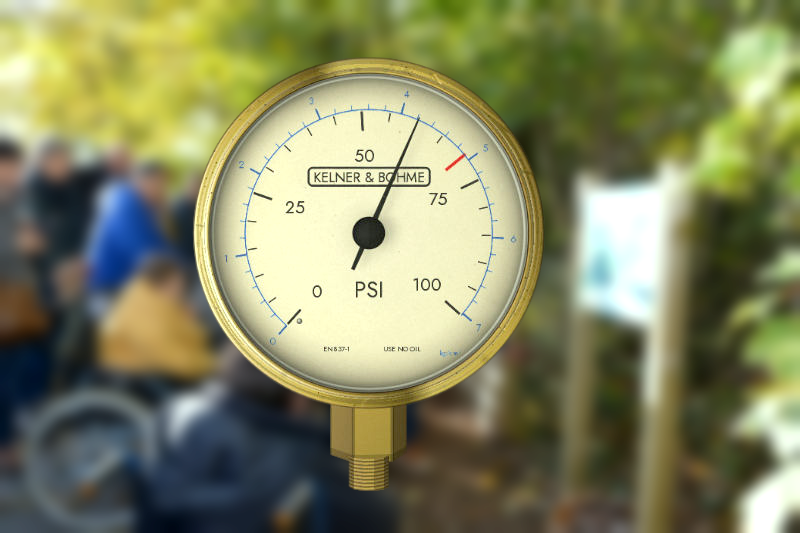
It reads value=60 unit=psi
